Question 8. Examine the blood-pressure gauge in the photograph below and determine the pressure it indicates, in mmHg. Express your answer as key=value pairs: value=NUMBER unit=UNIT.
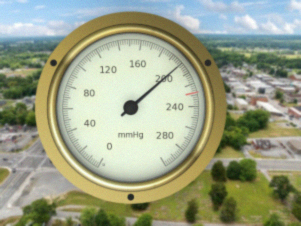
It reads value=200 unit=mmHg
